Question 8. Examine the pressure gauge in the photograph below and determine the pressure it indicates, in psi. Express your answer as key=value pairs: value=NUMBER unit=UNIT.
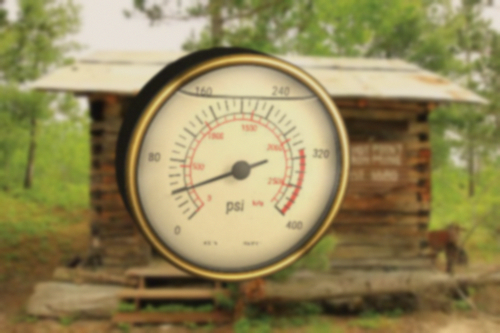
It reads value=40 unit=psi
